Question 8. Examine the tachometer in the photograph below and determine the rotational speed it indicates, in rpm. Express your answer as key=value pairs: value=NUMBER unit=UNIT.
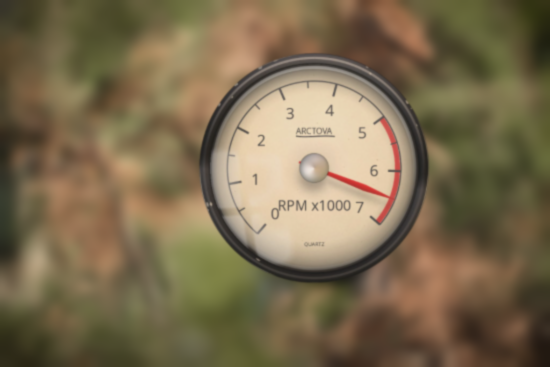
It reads value=6500 unit=rpm
